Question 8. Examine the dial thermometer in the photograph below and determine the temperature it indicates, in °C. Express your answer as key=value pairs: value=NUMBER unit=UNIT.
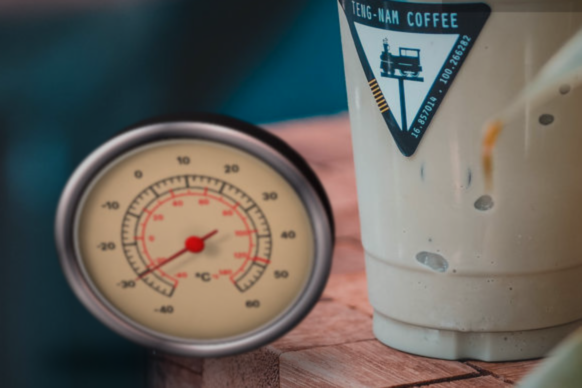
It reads value=-30 unit=°C
